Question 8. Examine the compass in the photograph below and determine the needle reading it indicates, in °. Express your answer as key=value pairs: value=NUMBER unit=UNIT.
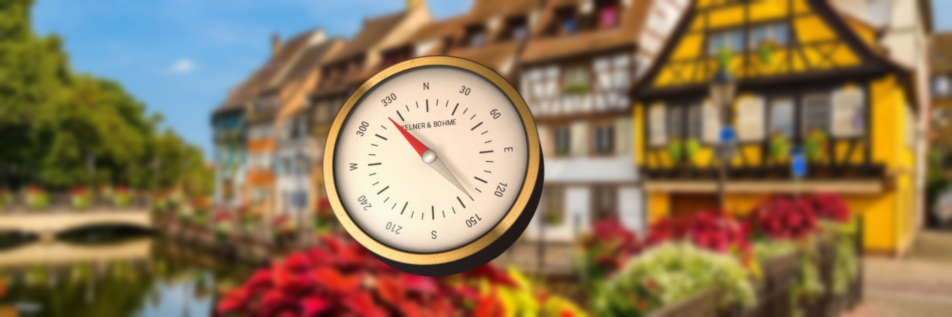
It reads value=320 unit=°
